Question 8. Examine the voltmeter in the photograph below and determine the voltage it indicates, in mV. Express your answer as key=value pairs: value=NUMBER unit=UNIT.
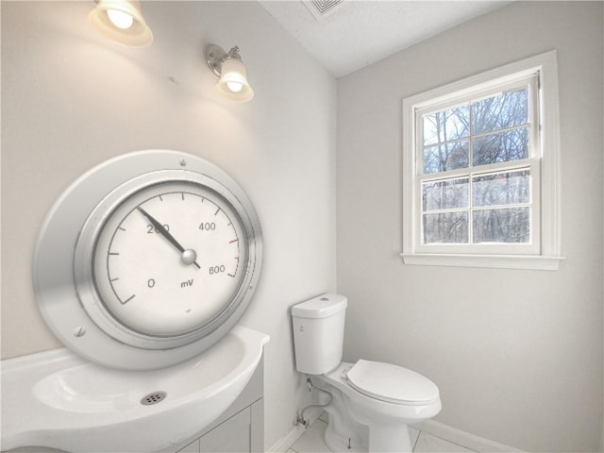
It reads value=200 unit=mV
